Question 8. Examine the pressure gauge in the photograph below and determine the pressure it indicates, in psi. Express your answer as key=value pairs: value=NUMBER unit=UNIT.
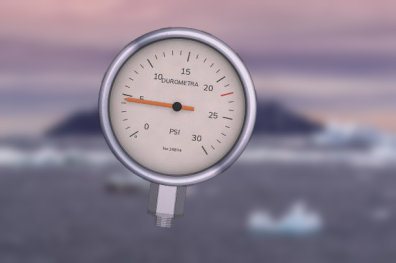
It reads value=4.5 unit=psi
